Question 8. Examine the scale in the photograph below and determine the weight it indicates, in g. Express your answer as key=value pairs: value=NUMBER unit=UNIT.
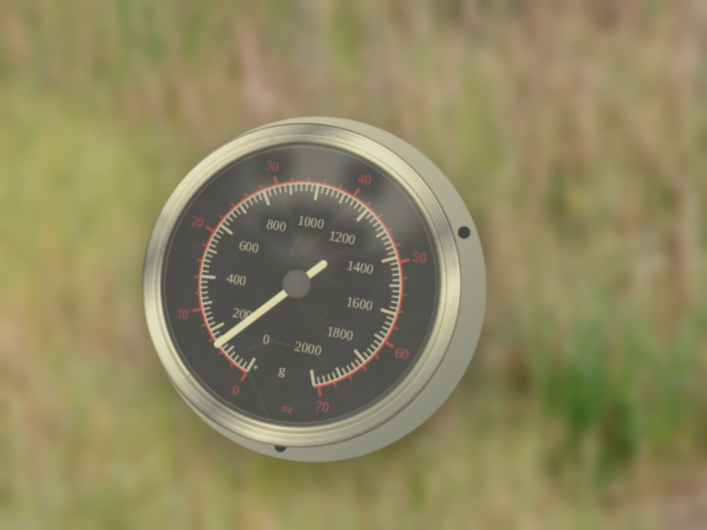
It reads value=140 unit=g
